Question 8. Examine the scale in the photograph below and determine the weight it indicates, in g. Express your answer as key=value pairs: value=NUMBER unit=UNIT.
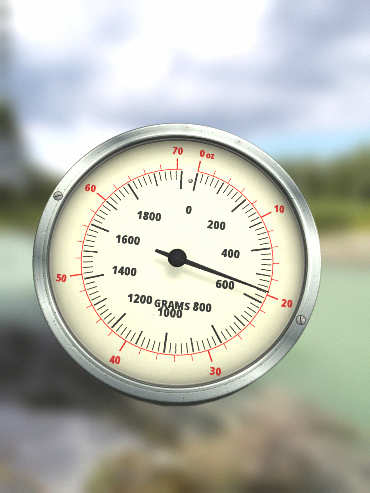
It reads value=560 unit=g
